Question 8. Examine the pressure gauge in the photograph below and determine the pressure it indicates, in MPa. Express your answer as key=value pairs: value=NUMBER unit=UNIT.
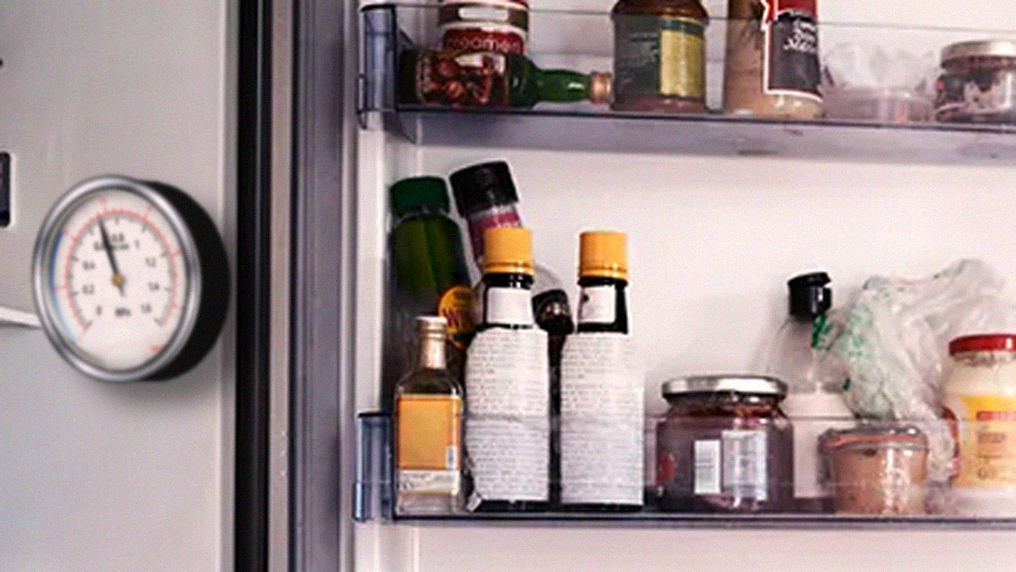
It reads value=0.7 unit=MPa
